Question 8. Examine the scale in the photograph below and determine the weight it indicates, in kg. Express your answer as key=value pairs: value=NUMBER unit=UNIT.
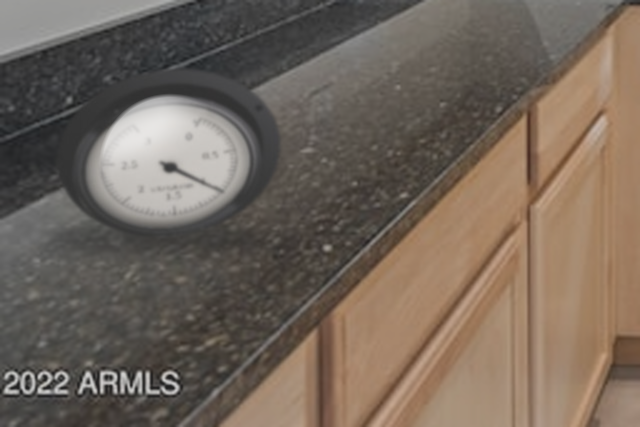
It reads value=1 unit=kg
